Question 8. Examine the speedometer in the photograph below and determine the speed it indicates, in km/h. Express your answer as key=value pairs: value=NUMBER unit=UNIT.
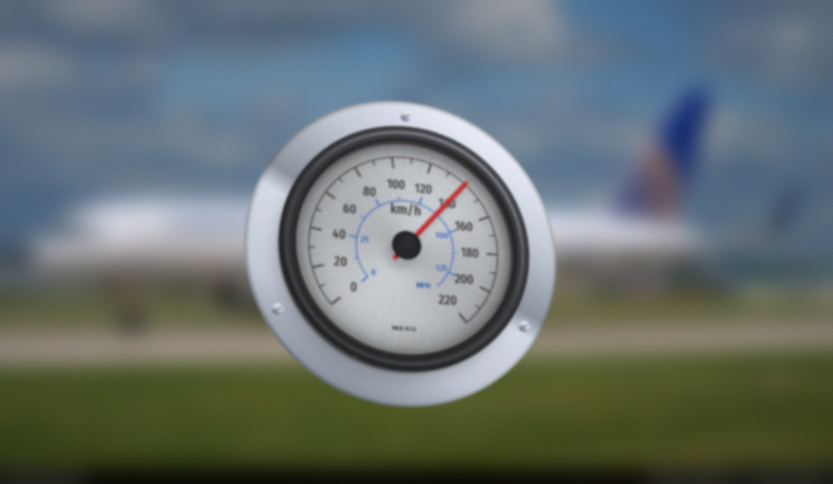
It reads value=140 unit=km/h
